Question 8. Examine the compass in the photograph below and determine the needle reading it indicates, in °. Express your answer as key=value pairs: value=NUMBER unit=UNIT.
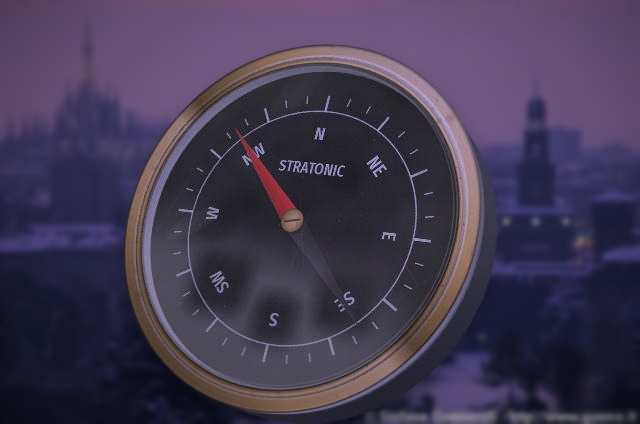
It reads value=315 unit=°
